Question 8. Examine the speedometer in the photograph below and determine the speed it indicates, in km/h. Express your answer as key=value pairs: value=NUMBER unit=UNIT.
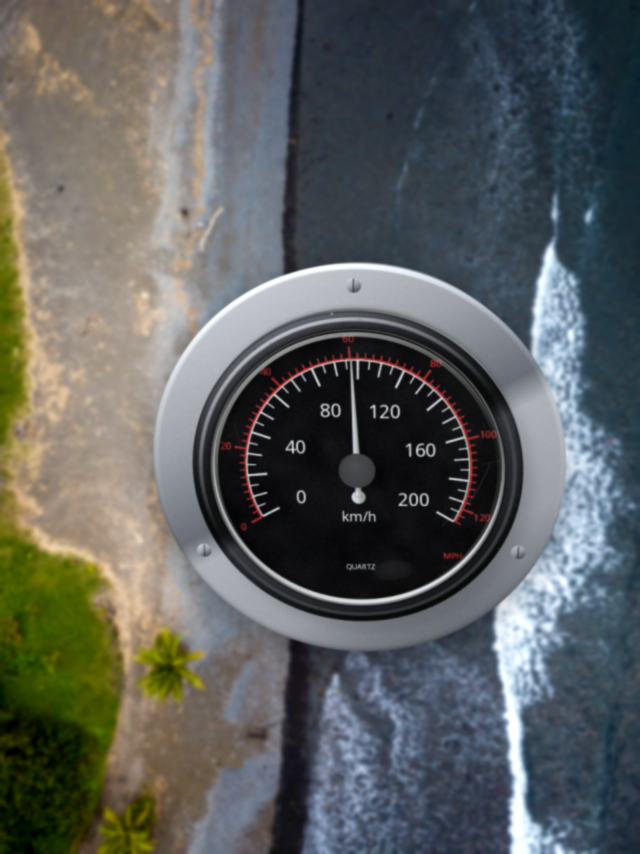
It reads value=97.5 unit=km/h
